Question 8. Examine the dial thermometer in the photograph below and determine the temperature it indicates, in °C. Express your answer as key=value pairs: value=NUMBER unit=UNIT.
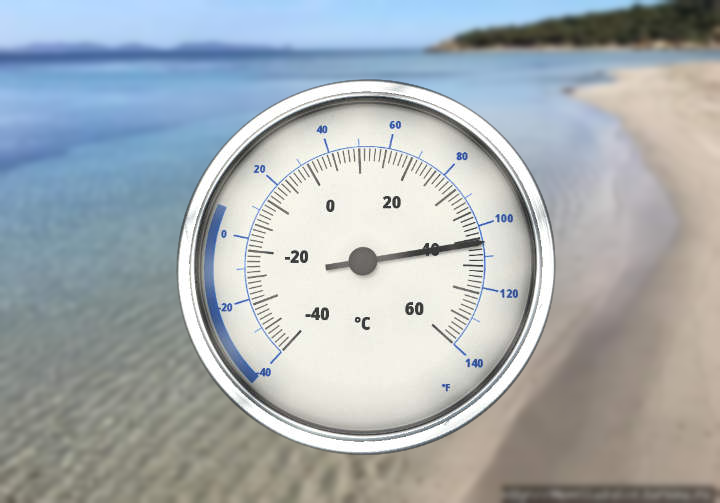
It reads value=41 unit=°C
